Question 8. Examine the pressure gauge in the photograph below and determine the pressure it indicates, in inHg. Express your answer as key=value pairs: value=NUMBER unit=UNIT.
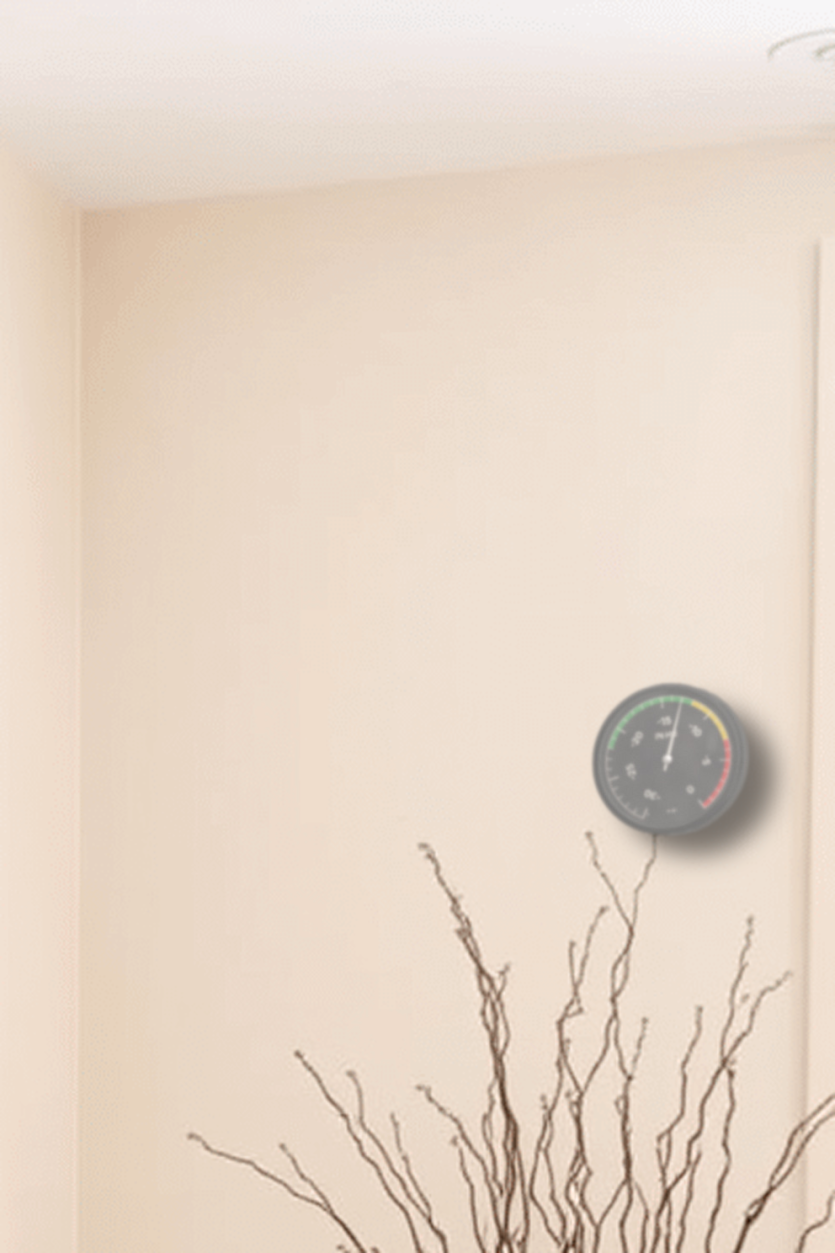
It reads value=-13 unit=inHg
